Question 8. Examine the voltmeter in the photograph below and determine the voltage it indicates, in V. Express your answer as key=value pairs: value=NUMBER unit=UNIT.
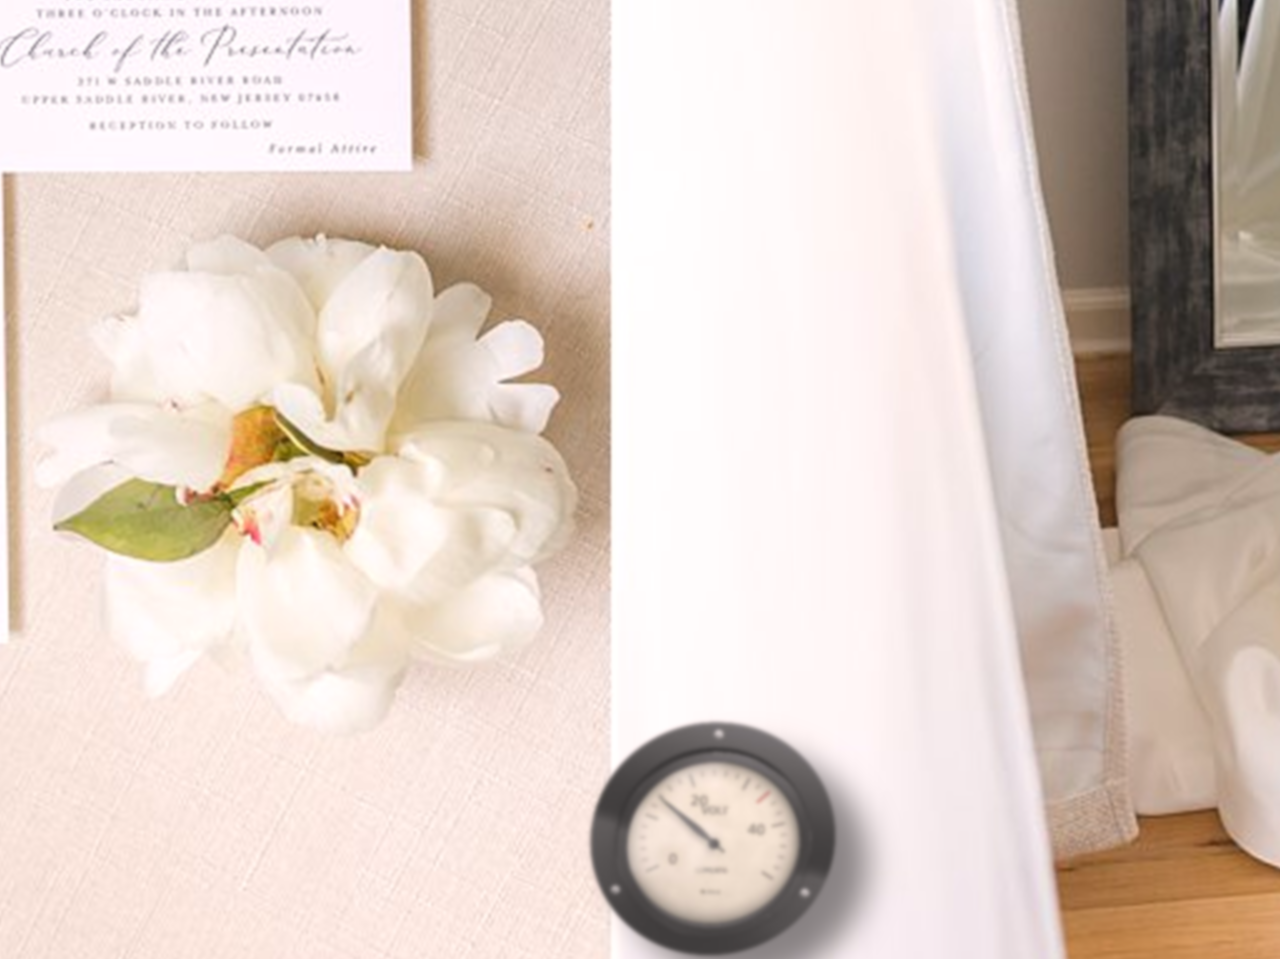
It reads value=14 unit=V
